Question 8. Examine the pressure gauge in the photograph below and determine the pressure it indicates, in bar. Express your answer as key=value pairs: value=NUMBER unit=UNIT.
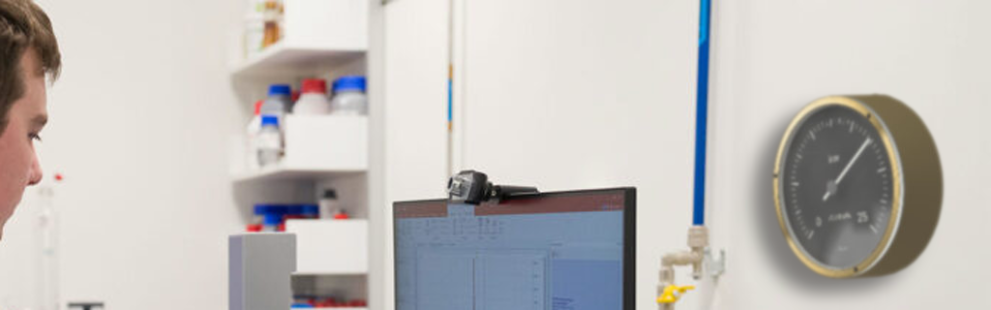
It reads value=17.5 unit=bar
